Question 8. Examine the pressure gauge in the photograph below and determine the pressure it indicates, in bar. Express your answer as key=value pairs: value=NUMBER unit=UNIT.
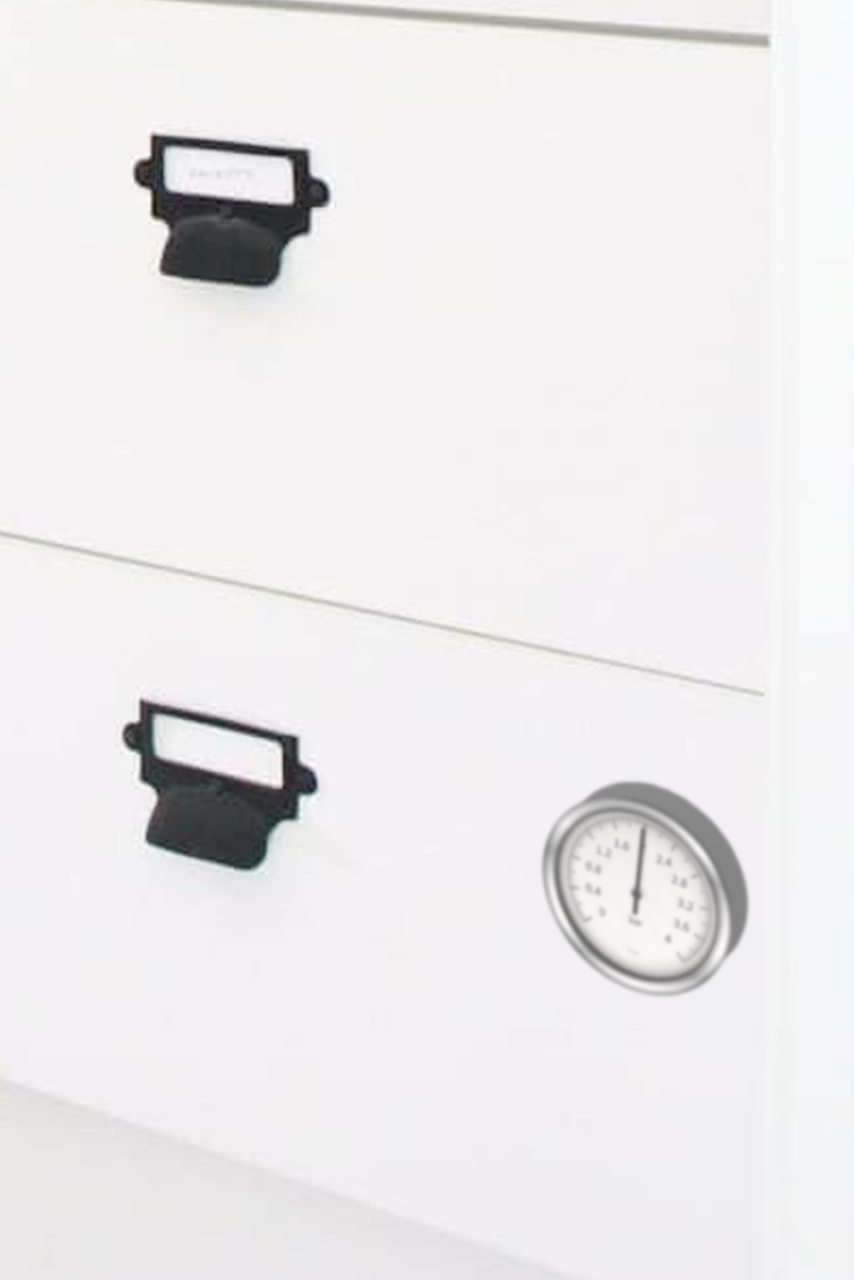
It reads value=2 unit=bar
